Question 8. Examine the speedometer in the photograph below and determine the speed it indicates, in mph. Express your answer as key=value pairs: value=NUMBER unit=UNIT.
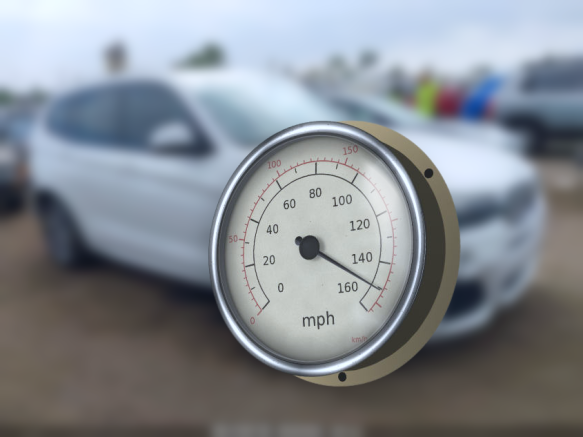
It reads value=150 unit=mph
